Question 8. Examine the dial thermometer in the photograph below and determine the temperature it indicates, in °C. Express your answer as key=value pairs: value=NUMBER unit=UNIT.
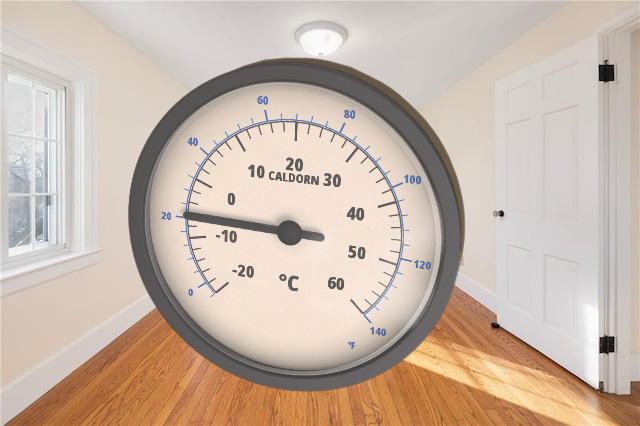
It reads value=-6 unit=°C
